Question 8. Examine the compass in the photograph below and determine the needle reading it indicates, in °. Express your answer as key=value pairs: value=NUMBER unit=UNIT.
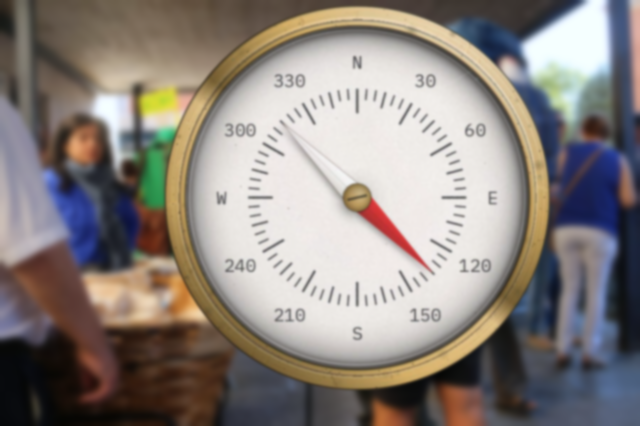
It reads value=135 unit=°
